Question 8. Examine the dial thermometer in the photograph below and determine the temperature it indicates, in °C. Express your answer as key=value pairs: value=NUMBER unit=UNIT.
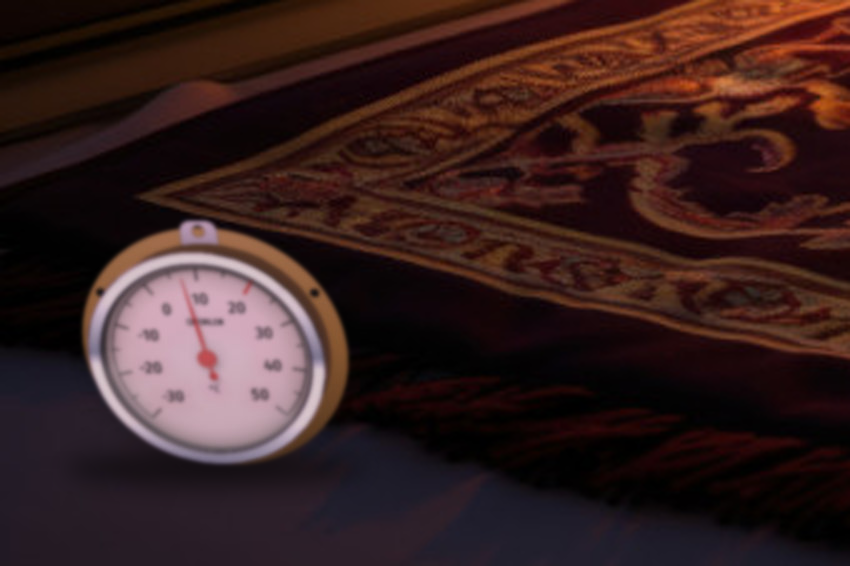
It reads value=7.5 unit=°C
